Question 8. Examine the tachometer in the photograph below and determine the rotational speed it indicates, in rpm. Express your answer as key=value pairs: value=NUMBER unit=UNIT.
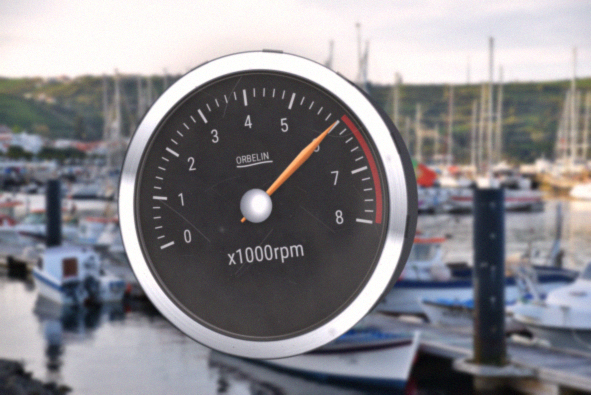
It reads value=6000 unit=rpm
